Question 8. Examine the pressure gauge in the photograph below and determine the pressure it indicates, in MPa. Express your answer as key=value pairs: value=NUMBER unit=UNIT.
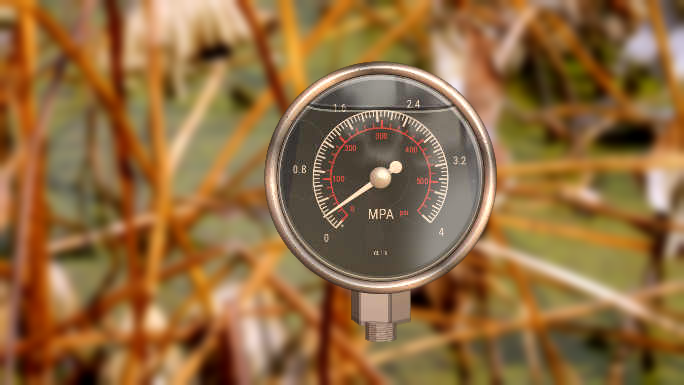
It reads value=0.2 unit=MPa
